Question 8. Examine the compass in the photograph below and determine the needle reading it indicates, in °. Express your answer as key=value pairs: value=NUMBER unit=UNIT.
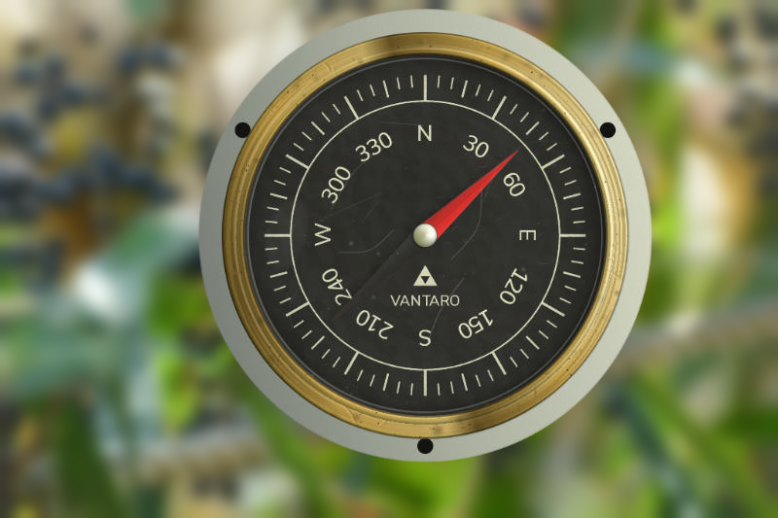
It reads value=47.5 unit=°
